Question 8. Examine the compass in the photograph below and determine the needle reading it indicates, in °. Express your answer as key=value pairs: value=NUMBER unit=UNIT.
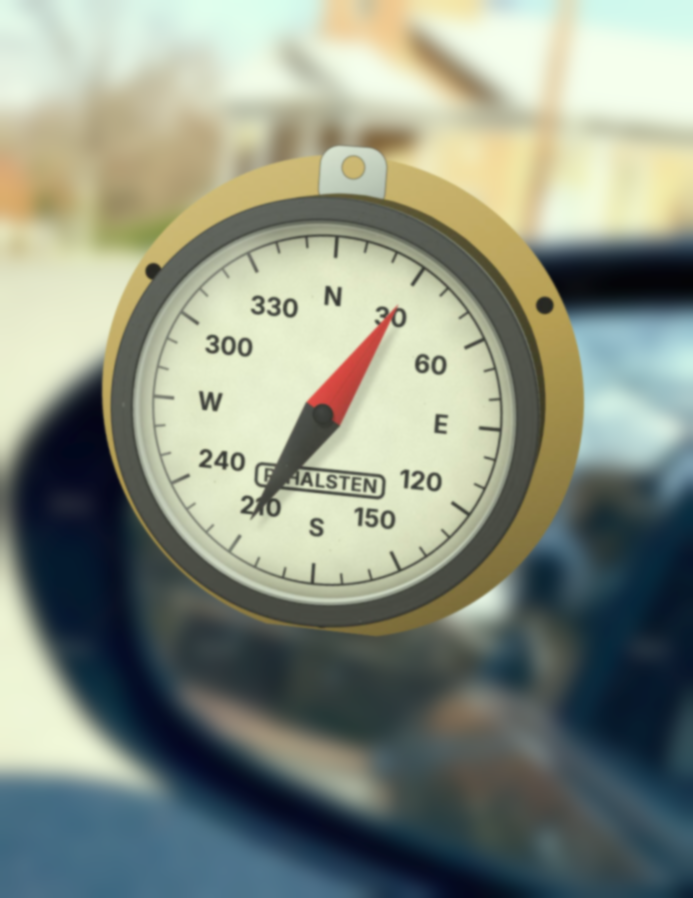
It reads value=30 unit=°
